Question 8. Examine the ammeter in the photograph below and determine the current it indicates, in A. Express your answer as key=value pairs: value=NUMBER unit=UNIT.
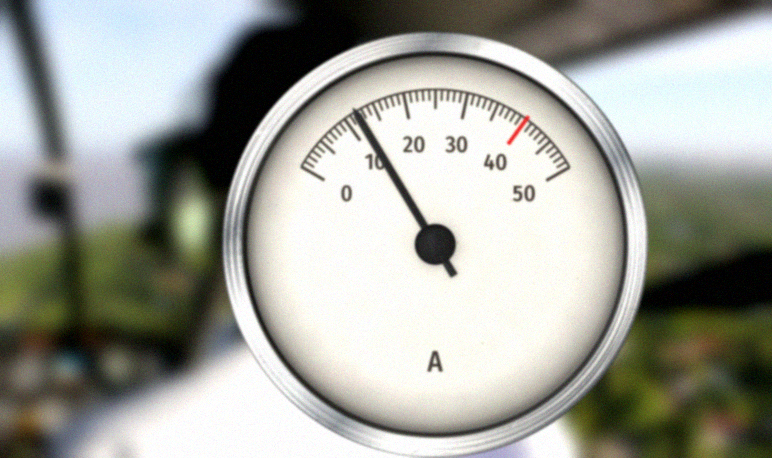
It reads value=12 unit=A
